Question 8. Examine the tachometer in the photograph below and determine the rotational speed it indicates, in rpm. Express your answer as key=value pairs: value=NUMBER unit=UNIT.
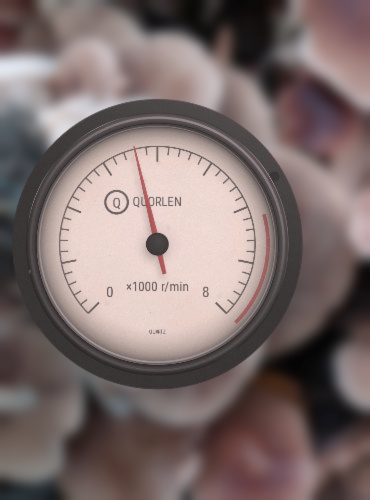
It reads value=3600 unit=rpm
